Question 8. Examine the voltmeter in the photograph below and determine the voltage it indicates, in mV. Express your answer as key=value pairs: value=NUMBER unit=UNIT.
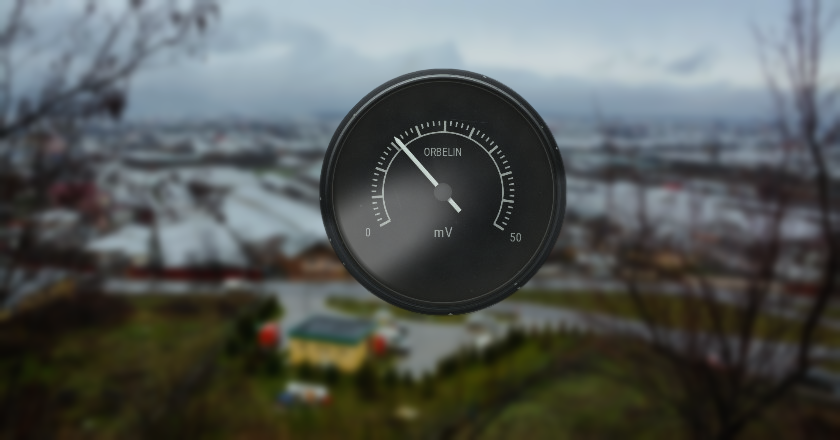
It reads value=16 unit=mV
